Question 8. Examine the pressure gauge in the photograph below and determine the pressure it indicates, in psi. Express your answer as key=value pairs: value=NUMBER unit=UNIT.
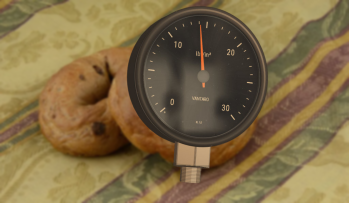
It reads value=14 unit=psi
